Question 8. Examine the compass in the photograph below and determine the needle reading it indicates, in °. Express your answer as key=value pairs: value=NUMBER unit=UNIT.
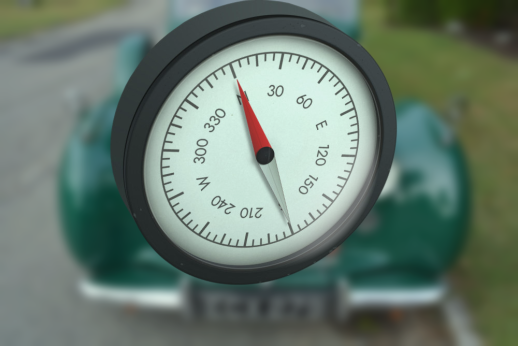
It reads value=0 unit=°
